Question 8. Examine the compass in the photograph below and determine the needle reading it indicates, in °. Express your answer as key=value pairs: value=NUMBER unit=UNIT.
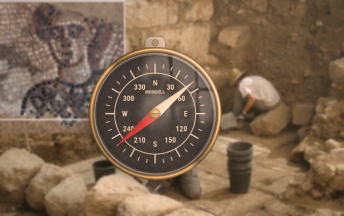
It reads value=230 unit=°
